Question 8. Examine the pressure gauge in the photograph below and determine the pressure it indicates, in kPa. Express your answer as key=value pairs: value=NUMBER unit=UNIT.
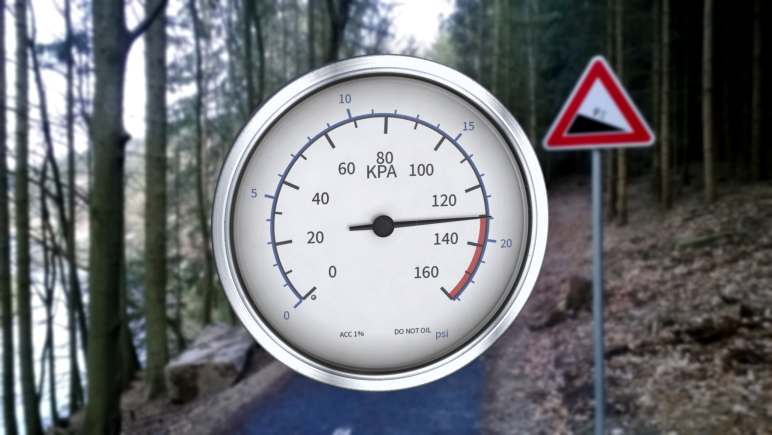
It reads value=130 unit=kPa
